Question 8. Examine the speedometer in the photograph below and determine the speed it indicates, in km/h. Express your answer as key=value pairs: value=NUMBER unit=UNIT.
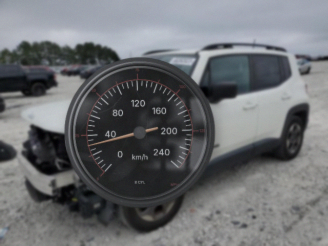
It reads value=30 unit=km/h
